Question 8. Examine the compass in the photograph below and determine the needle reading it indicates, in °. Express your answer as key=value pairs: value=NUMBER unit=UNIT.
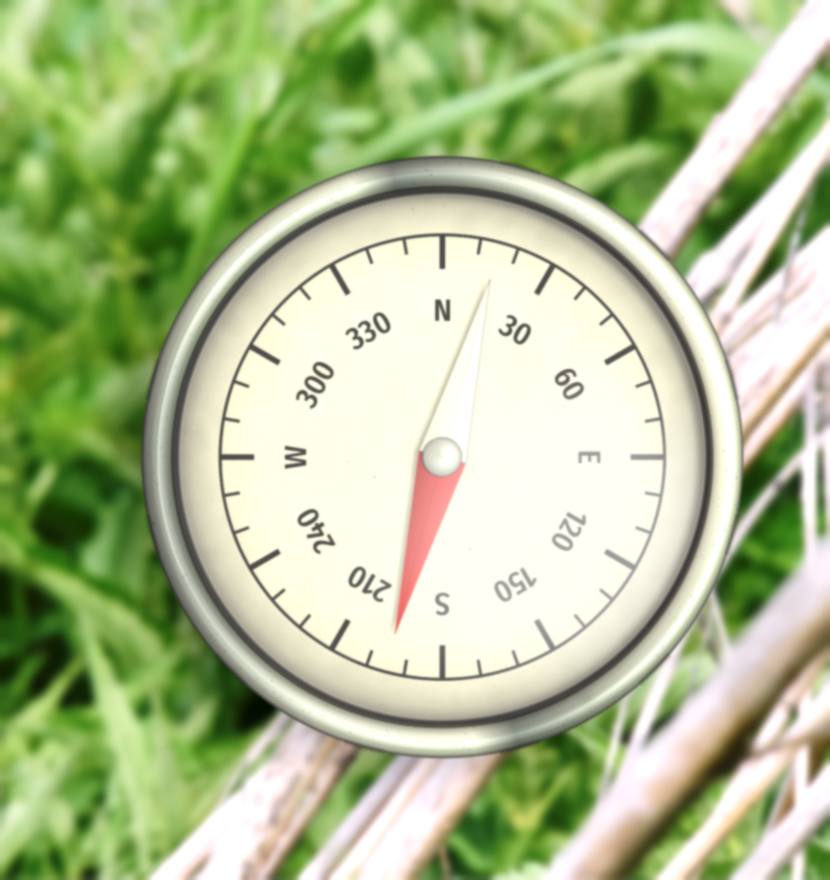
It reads value=195 unit=°
